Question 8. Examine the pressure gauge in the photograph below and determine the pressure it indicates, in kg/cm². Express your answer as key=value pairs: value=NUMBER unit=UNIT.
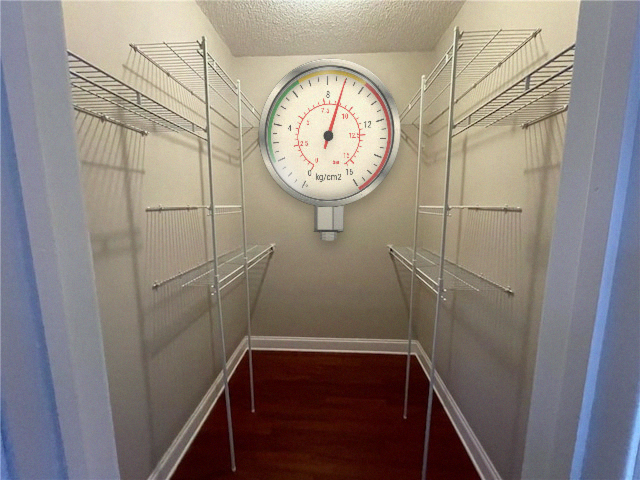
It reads value=9 unit=kg/cm²
